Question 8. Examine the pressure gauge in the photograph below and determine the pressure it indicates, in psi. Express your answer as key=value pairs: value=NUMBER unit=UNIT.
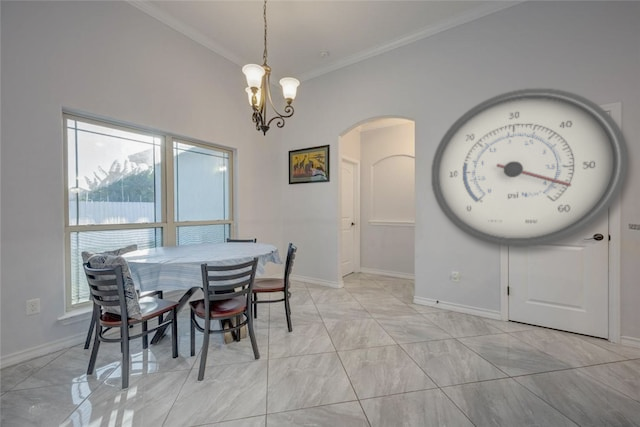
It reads value=55 unit=psi
